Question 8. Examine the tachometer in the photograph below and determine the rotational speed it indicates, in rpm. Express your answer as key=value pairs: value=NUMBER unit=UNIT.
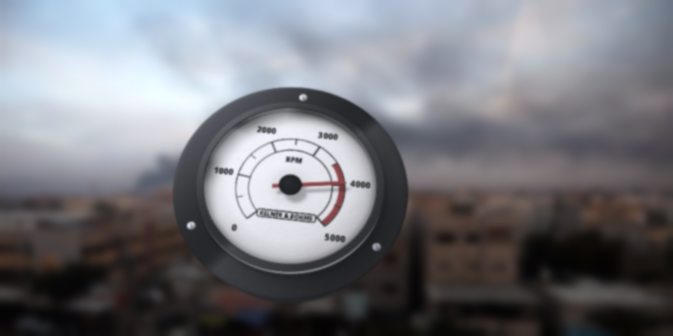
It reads value=4000 unit=rpm
